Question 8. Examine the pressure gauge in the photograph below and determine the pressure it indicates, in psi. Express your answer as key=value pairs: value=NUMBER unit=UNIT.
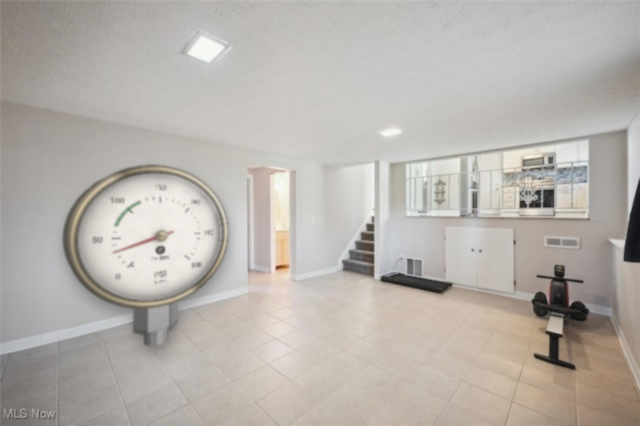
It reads value=30 unit=psi
